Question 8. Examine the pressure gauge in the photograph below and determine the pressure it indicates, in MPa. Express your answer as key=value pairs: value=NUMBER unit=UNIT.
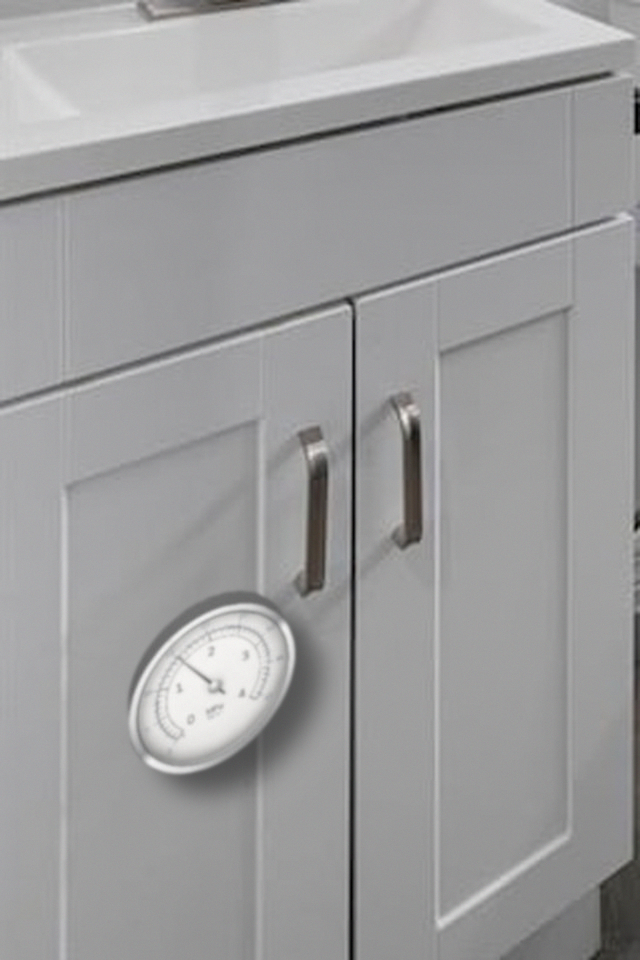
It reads value=1.5 unit=MPa
